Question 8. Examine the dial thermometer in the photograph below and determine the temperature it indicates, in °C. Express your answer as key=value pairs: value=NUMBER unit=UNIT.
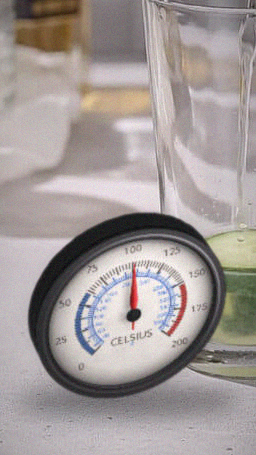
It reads value=100 unit=°C
